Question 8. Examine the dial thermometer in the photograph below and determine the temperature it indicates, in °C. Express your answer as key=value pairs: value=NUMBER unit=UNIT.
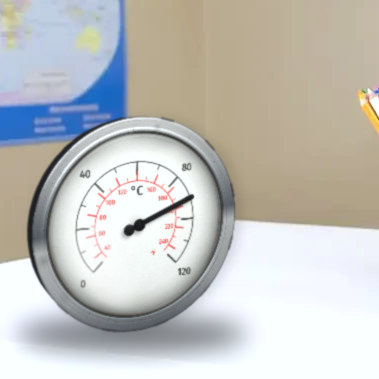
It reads value=90 unit=°C
